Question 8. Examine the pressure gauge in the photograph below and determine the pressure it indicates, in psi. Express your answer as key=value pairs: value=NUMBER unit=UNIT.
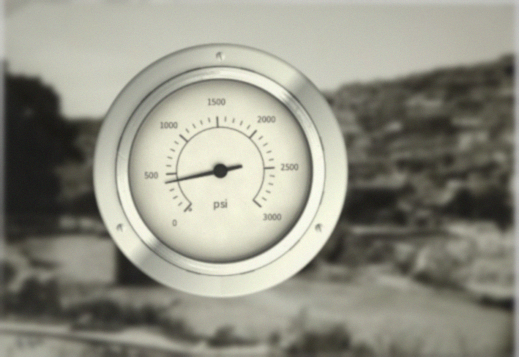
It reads value=400 unit=psi
